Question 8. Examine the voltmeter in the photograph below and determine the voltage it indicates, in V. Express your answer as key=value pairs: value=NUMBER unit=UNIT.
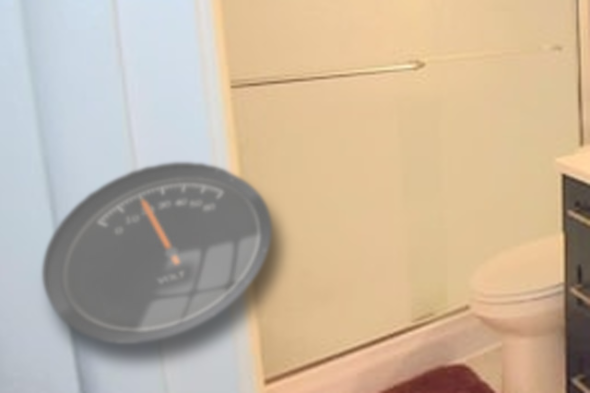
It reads value=20 unit=V
